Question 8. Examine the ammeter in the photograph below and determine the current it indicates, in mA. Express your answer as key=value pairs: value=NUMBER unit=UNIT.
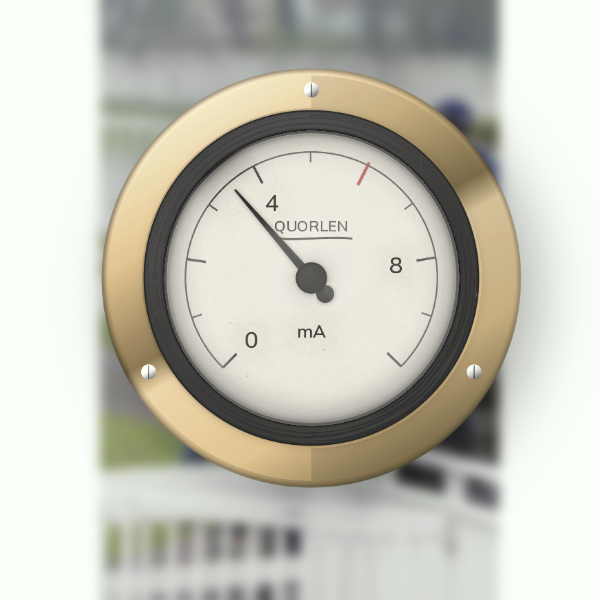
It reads value=3.5 unit=mA
